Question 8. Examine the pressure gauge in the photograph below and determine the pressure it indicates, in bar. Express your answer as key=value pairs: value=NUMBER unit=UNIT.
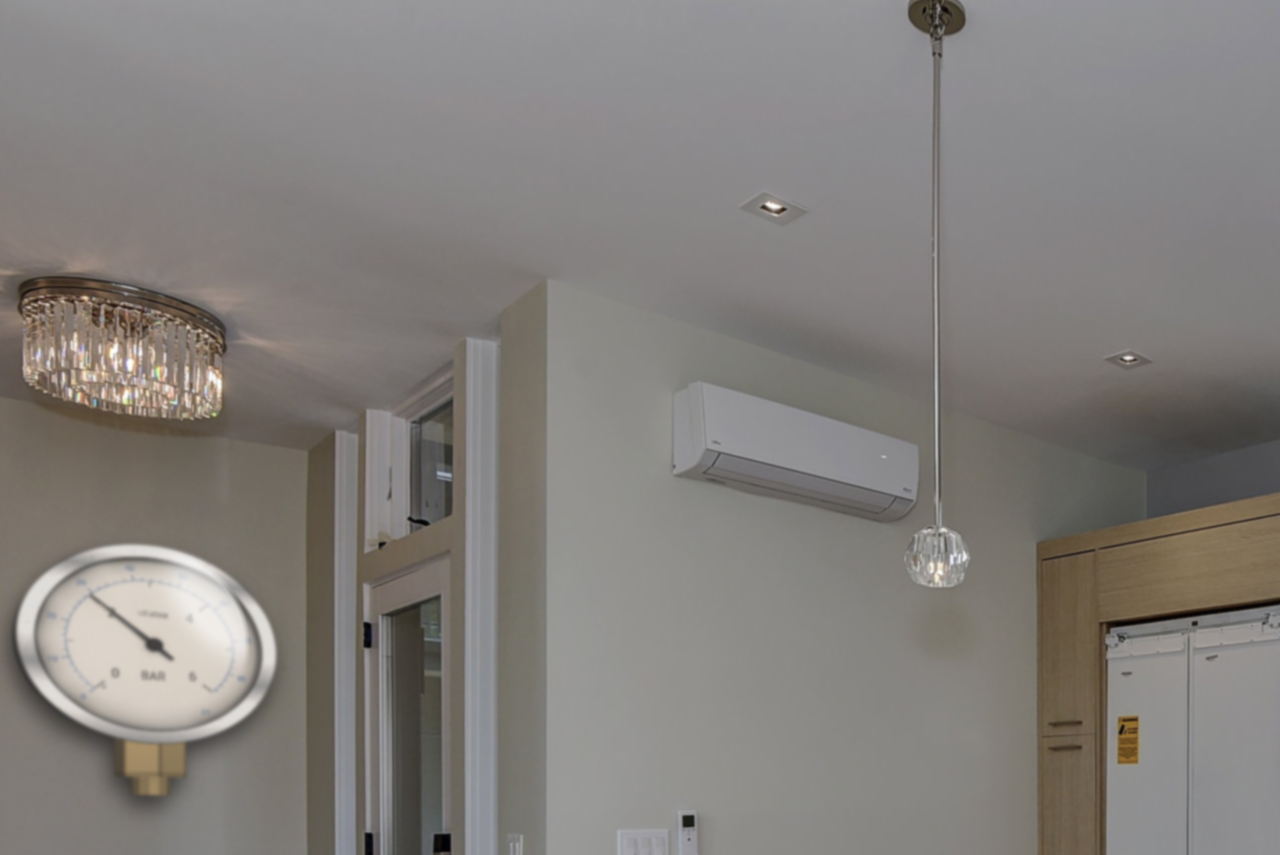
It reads value=2 unit=bar
